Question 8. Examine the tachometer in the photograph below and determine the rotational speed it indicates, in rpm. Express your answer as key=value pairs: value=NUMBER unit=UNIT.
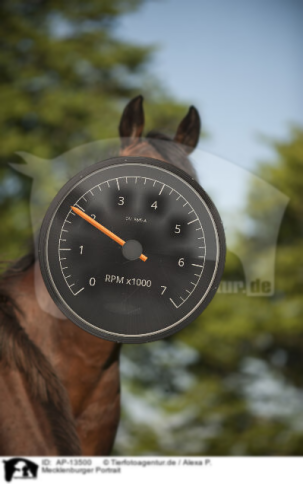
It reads value=1900 unit=rpm
